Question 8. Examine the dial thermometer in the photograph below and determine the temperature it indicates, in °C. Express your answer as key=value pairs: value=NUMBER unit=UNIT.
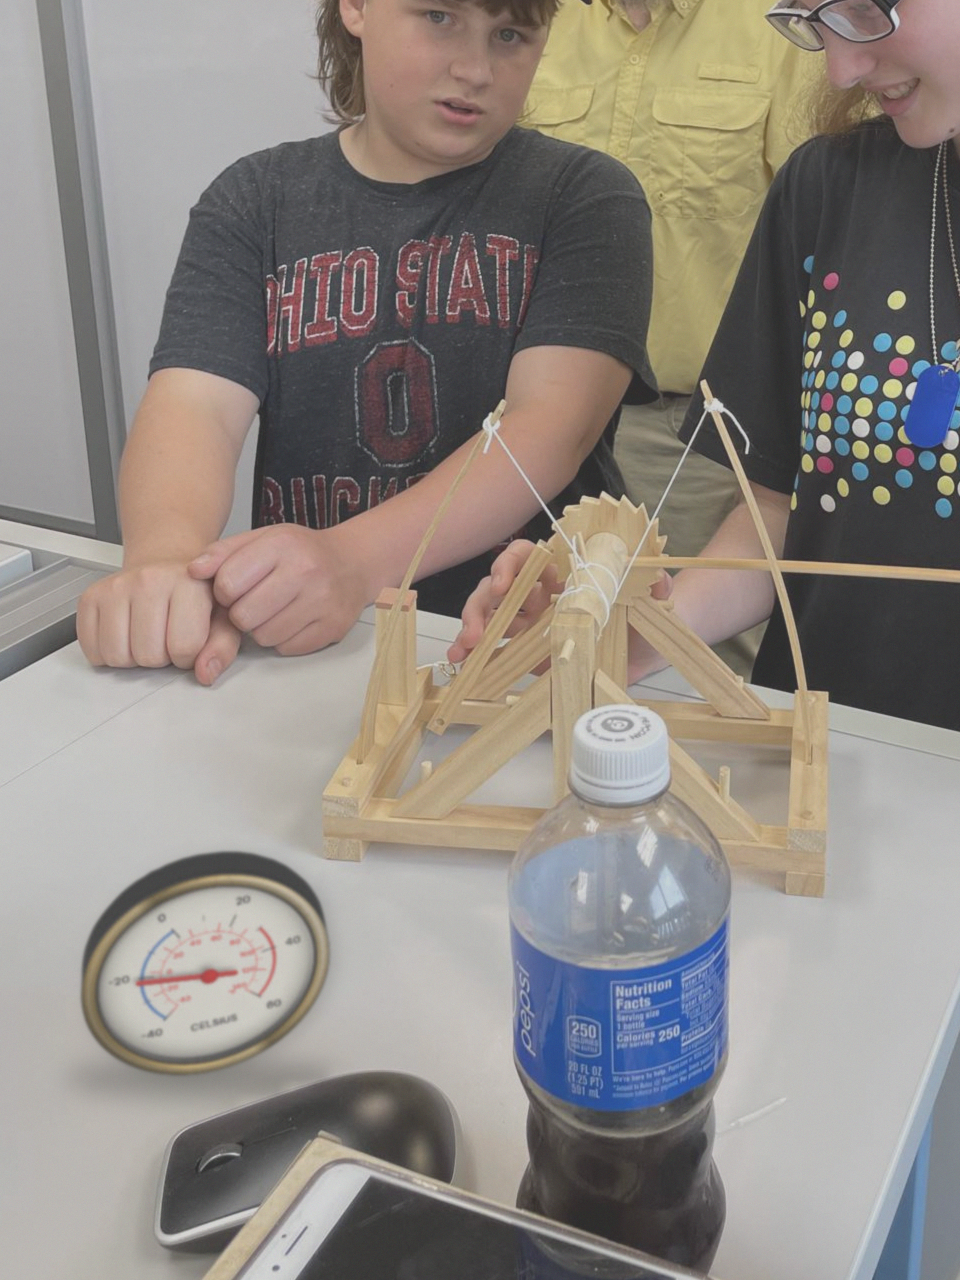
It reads value=-20 unit=°C
